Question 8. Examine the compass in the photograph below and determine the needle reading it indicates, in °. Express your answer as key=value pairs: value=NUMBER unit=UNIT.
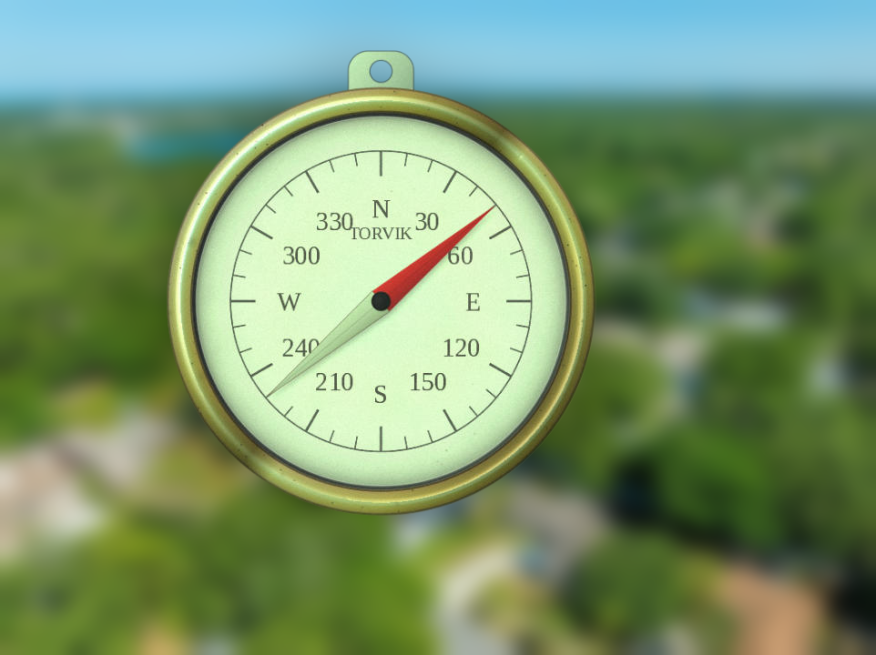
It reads value=50 unit=°
